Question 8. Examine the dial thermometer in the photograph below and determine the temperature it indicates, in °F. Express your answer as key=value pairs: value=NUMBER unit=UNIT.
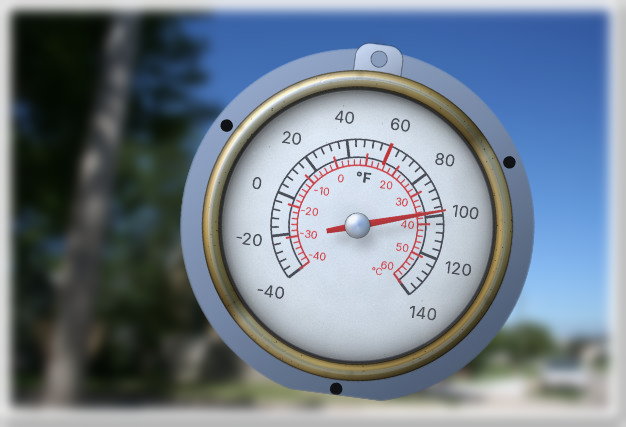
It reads value=98 unit=°F
